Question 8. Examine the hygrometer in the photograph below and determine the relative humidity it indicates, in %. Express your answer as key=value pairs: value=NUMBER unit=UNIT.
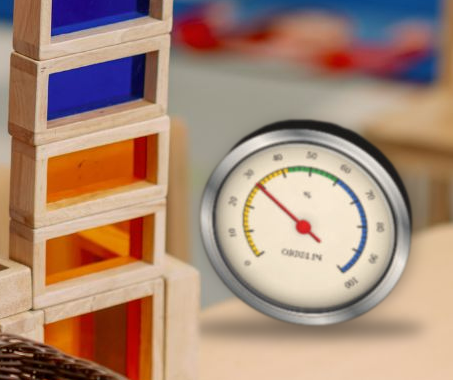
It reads value=30 unit=%
